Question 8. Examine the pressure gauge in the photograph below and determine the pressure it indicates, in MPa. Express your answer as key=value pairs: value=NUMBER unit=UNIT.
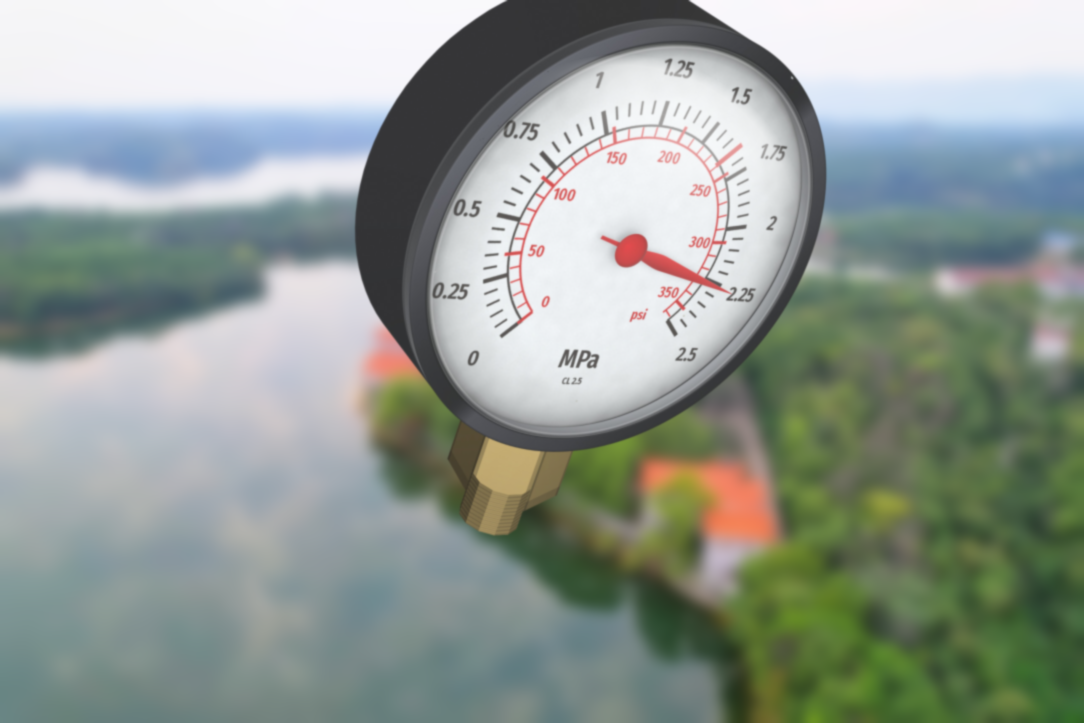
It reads value=2.25 unit=MPa
